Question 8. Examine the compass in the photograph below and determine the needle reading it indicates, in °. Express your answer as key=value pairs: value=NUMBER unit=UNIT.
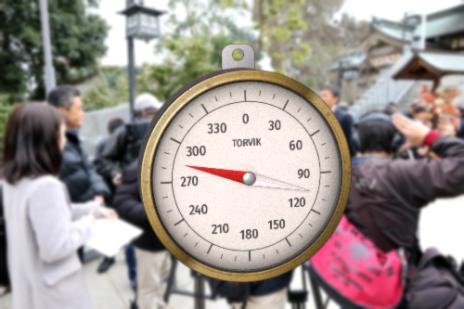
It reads value=285 unit=°
